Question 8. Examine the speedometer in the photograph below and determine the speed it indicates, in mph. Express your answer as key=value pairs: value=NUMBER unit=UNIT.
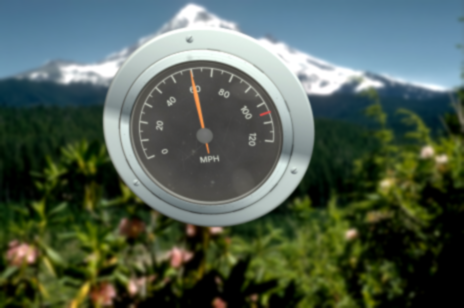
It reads value=60 unit=mph
